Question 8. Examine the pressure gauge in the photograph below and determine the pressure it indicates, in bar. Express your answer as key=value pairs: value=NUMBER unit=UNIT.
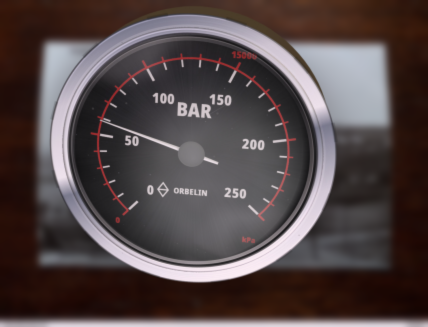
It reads value=60 unit=bar
